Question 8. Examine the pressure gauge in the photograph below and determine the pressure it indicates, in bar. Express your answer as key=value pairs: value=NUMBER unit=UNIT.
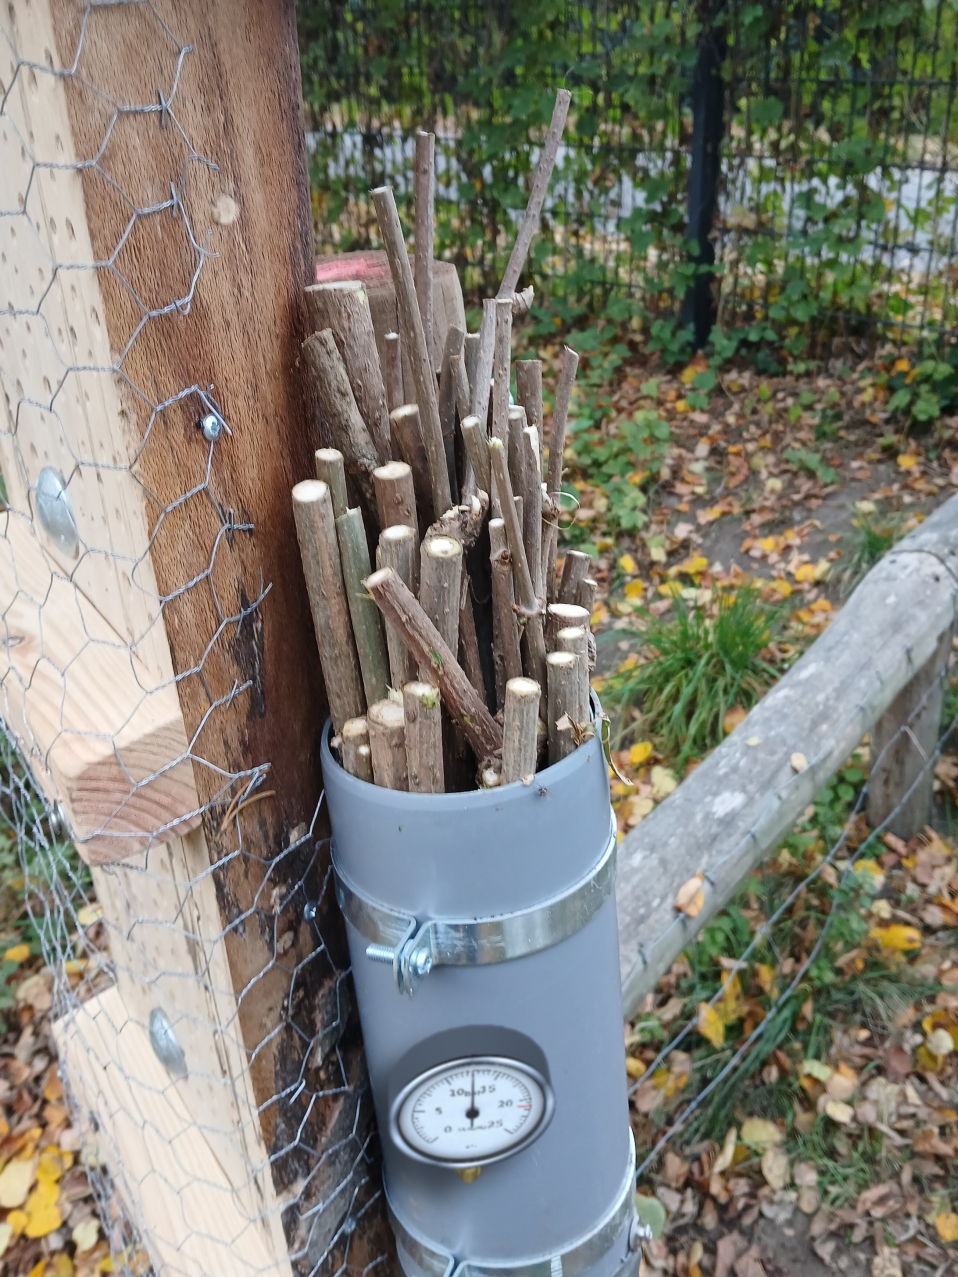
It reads value=12.5 unit=bar
